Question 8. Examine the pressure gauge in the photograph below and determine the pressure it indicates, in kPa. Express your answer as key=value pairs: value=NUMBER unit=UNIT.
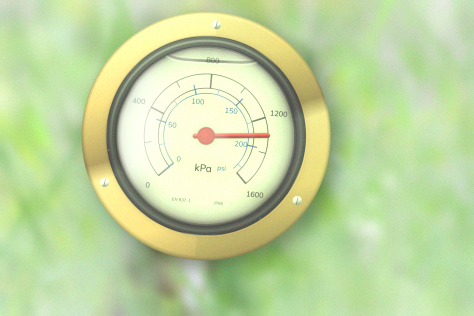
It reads value=1300 unit=kPa
